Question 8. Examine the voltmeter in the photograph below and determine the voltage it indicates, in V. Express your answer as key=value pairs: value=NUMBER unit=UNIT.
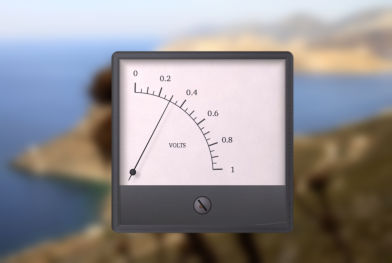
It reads value=0.3 unit=V
